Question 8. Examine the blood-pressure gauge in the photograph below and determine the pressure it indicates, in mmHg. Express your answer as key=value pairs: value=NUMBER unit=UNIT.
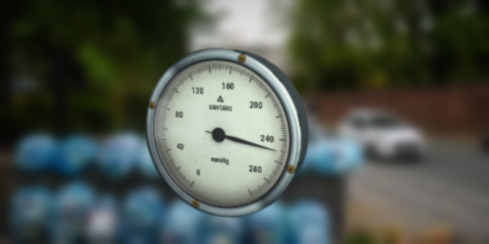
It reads value=250 unit=mmHg
